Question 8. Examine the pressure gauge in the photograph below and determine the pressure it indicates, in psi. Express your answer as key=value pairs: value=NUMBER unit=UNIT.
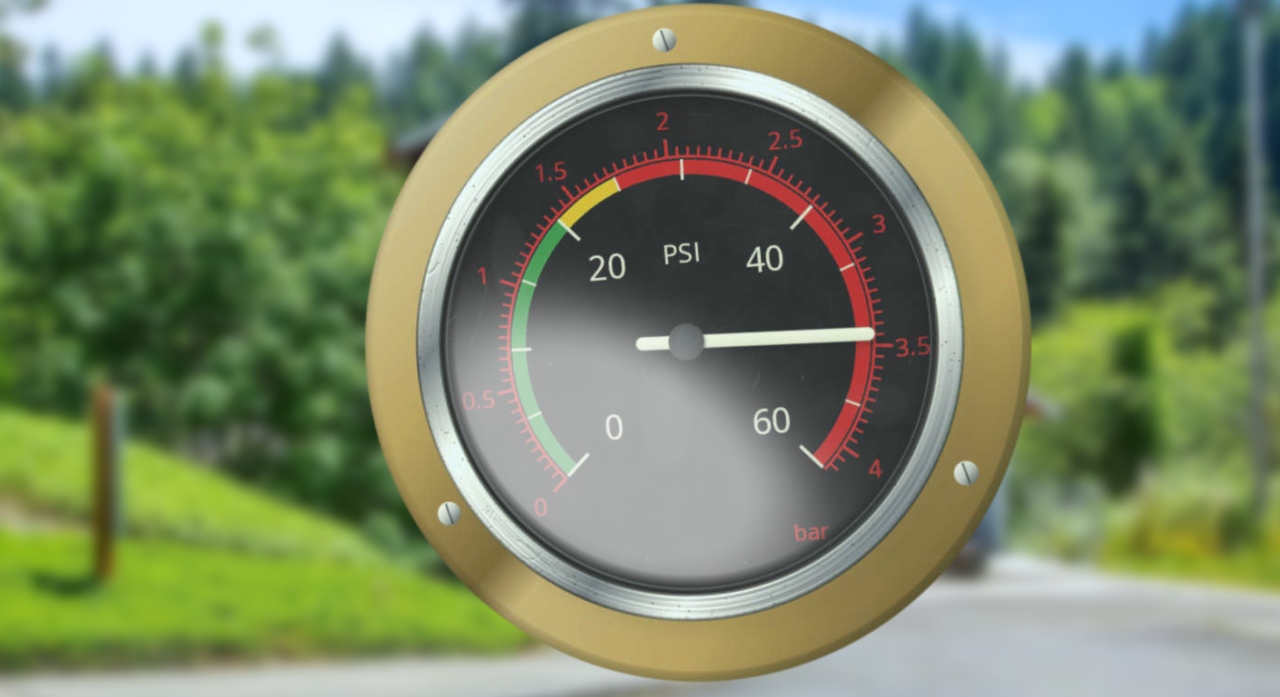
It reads value=50 unit=psi
